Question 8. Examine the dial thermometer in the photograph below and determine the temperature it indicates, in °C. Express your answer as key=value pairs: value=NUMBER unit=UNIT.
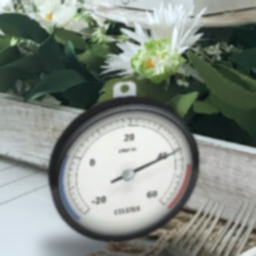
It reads value=40 unit=°C
